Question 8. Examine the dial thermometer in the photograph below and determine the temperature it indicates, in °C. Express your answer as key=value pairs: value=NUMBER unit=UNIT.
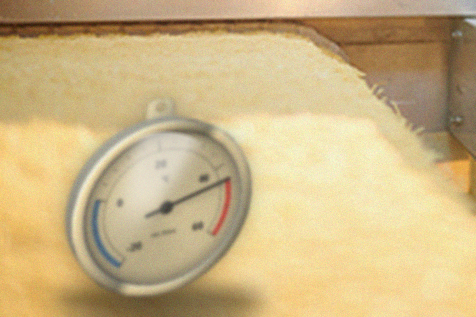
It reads value=44 unit=°C
